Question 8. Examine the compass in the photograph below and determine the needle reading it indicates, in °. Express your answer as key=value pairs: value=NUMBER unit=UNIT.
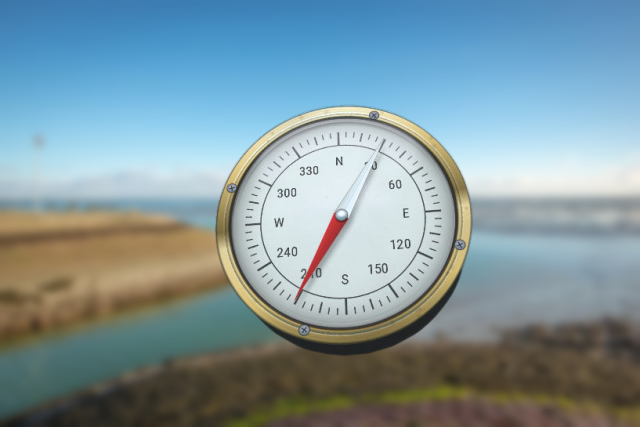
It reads value=210 unit=°
